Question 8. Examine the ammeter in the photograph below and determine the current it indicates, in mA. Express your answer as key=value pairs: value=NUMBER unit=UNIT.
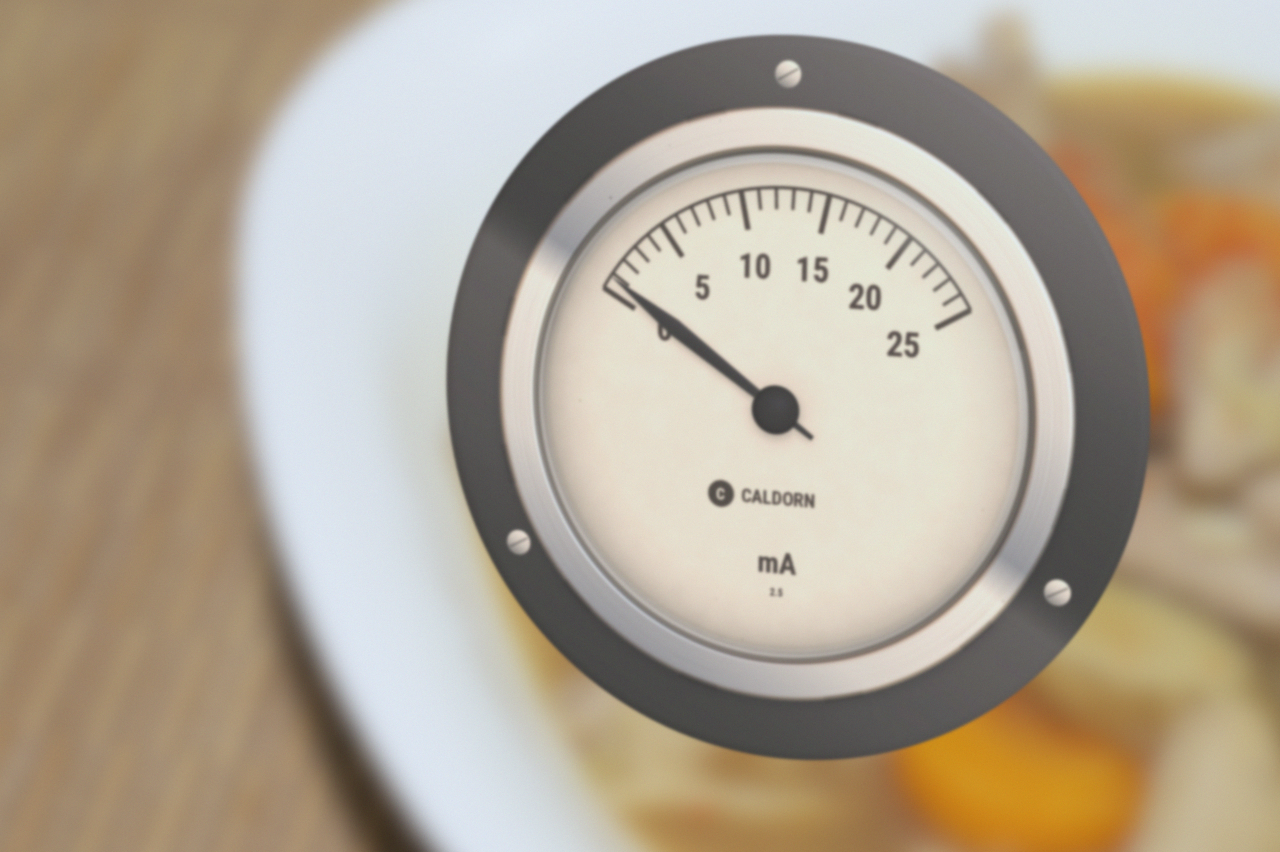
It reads value=1 unit=mA
